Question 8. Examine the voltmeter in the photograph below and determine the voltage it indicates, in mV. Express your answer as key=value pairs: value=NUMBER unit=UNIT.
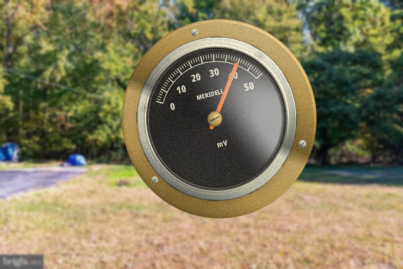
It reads value=40 unit=mV
